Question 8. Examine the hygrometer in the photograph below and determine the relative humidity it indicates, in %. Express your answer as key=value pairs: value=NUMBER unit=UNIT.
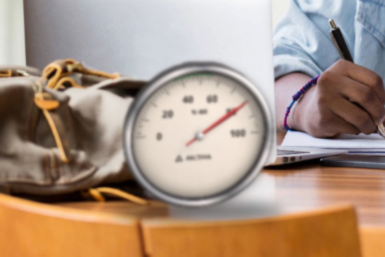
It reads value=80 unit=%
